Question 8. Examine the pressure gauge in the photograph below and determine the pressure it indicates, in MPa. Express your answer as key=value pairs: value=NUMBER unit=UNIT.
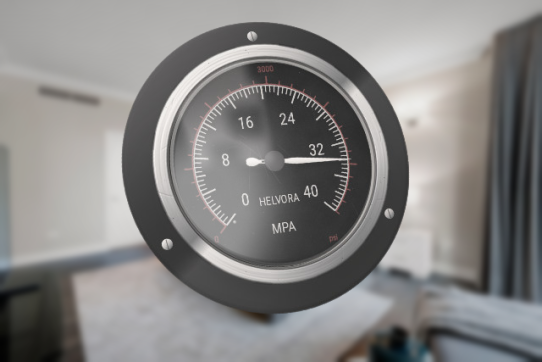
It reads value=34 unit=MPa
